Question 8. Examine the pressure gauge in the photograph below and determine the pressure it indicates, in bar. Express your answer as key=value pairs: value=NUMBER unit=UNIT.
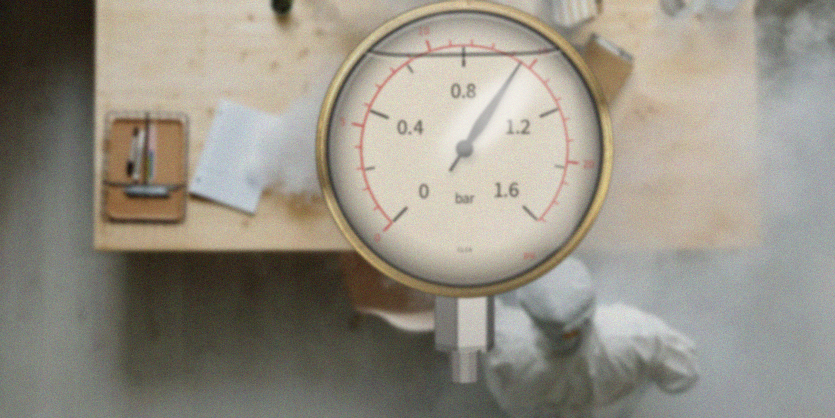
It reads value=1 unit=bar
